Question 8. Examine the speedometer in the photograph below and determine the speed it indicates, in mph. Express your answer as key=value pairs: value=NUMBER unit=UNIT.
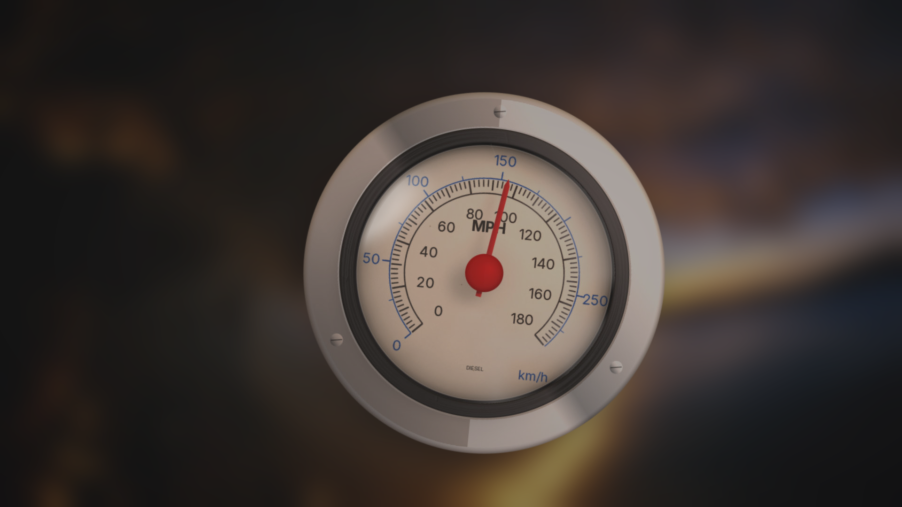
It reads value=96 unit=mph
